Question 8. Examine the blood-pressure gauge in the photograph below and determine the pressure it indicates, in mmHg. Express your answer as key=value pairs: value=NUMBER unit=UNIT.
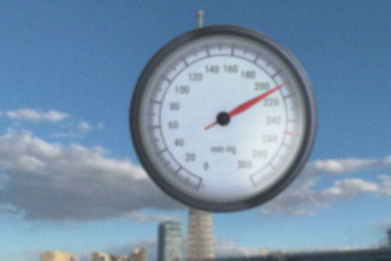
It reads value=210 unit=mmHg
